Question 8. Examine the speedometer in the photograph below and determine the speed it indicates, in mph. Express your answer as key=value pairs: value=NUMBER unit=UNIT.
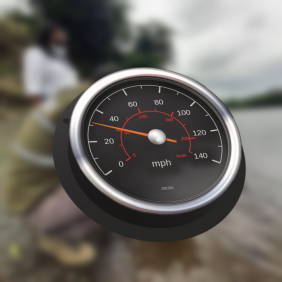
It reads value=30 unit=mph
